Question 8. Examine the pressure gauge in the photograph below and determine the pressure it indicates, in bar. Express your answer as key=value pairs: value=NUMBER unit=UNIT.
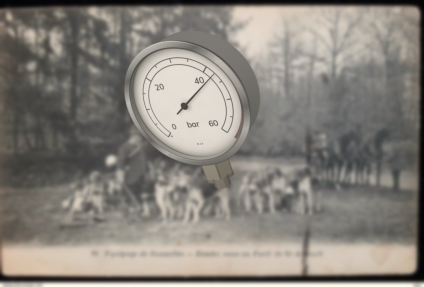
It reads value=42.5 unit=bar
